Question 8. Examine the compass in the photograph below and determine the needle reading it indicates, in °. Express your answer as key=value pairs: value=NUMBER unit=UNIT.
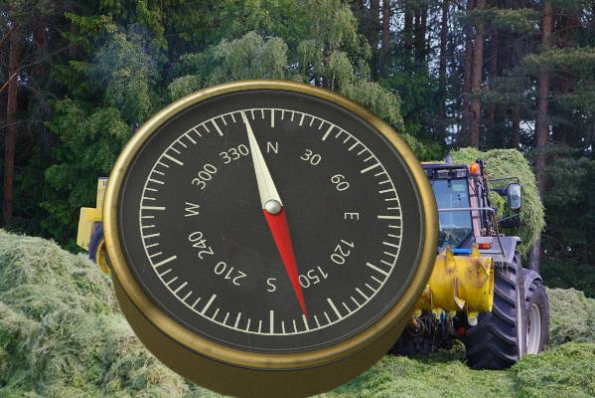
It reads value=165 unit=°
